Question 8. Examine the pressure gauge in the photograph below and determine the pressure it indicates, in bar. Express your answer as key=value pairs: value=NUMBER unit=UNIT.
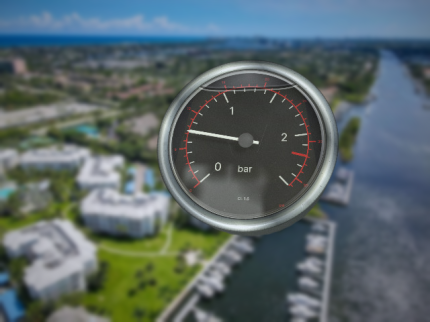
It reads value=0.5 unit=bar
